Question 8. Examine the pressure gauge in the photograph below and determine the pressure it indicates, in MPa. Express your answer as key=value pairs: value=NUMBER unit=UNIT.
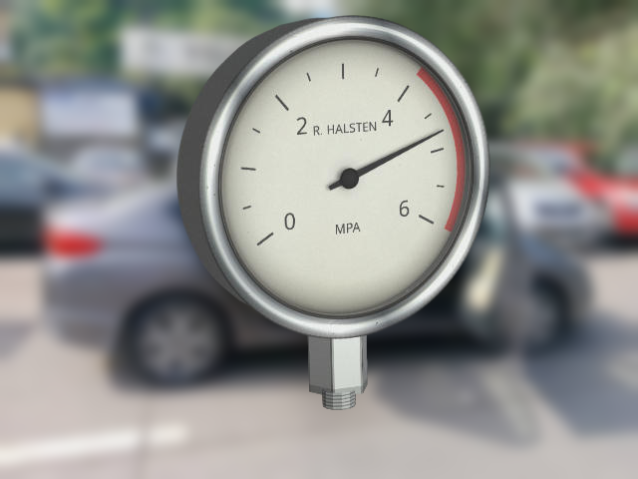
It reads value=4.75 unit=MPa
